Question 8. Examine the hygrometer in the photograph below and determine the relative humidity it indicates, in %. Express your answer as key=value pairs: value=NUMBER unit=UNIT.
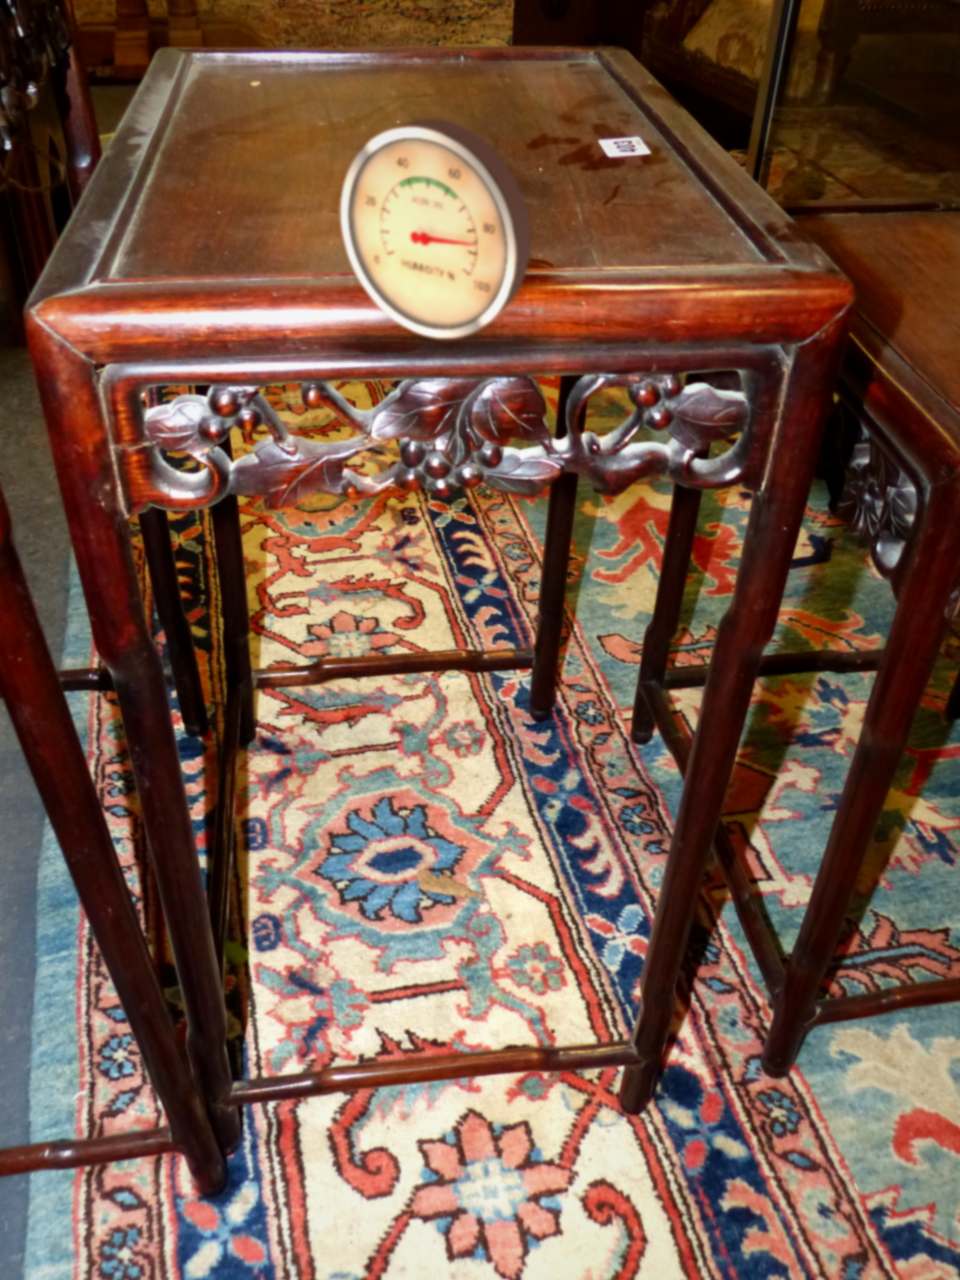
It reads value=85 unit=%
